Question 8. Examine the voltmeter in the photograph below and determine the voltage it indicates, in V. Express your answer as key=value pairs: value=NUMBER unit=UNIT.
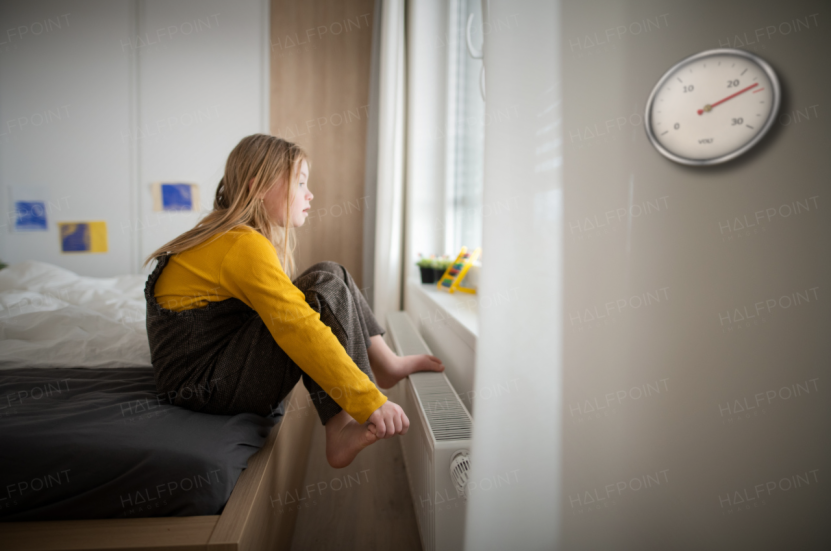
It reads value=23 unit=V
